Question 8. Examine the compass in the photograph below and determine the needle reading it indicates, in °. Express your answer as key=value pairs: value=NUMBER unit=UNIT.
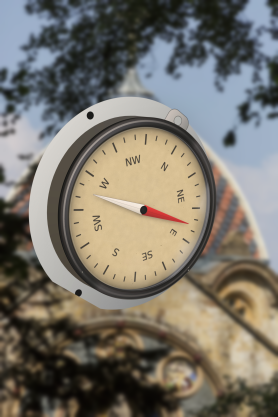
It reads value=75 unit=°
